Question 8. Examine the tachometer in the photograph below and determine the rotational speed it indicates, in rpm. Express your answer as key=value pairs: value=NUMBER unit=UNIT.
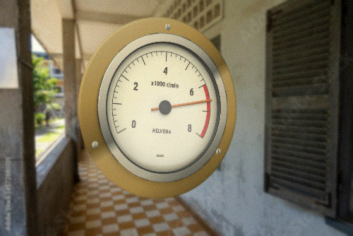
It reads value=6600 unit=rpm
